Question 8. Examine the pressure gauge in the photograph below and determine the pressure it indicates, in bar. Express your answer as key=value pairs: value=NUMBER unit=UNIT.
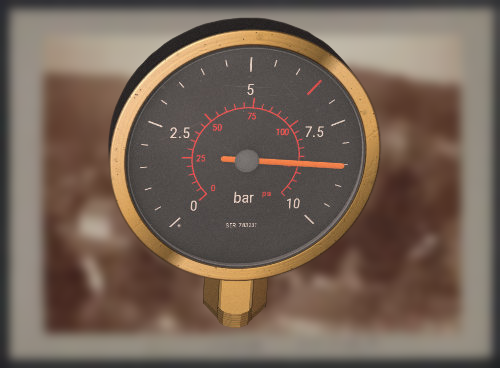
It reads value=8.5 unit=bar
